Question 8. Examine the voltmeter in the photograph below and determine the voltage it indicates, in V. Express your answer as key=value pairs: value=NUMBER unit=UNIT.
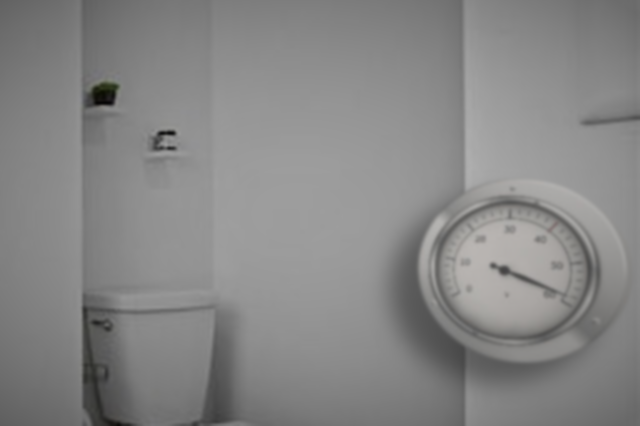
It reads value=58 unit=V
